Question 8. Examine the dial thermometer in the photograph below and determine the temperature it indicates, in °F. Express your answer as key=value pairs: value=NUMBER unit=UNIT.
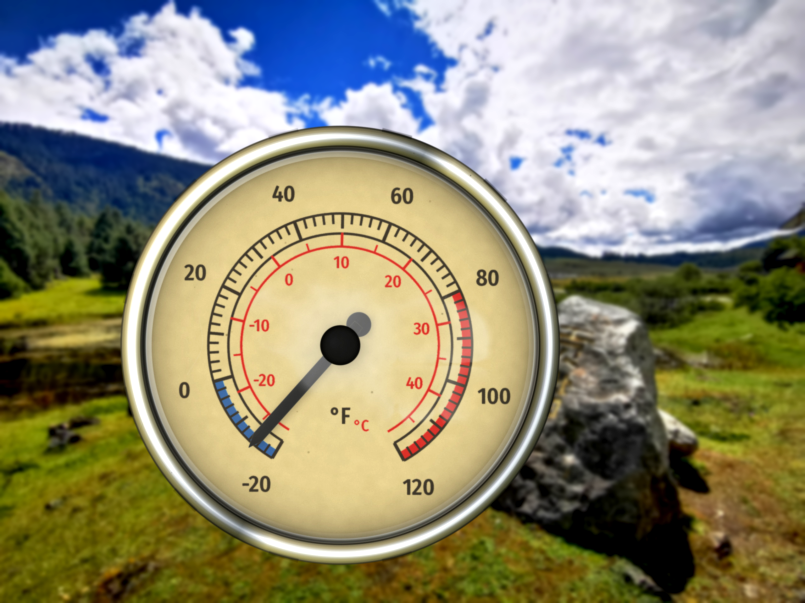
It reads value=-15 unit=°F
